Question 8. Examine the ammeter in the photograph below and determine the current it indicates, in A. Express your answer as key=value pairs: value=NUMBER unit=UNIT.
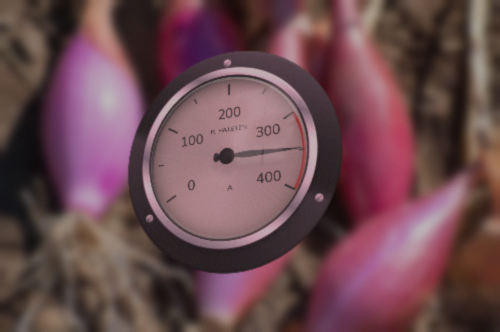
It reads value=350 unit=A
